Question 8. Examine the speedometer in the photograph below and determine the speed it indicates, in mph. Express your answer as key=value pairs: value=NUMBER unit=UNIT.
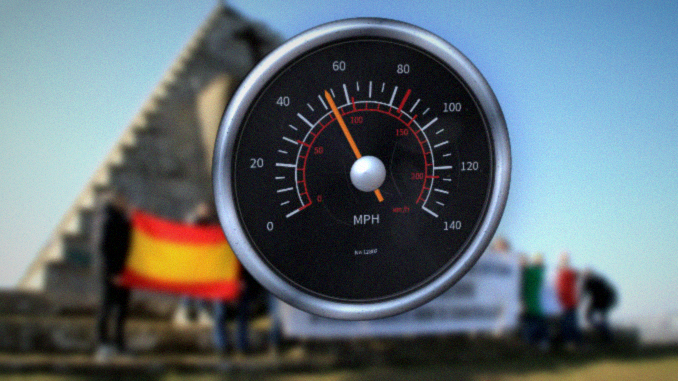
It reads value=52.5 unit=mph
